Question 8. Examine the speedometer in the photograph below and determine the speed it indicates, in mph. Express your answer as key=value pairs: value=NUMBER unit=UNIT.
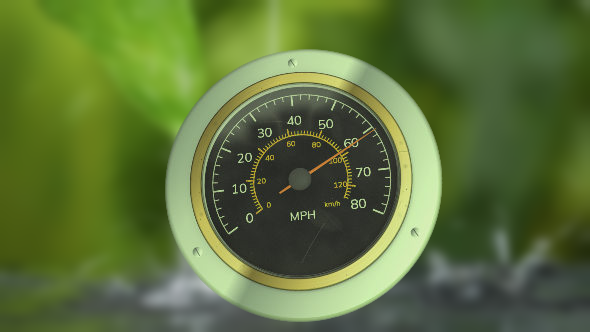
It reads value=61 unit=mph
